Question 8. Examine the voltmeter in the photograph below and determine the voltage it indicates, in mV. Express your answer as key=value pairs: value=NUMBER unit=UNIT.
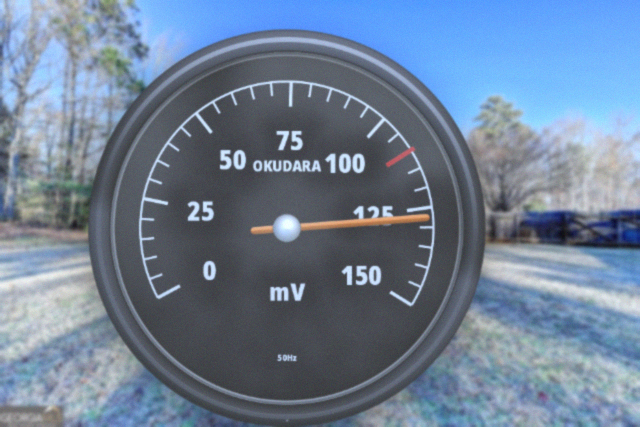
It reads value=127.5 unit=mV
